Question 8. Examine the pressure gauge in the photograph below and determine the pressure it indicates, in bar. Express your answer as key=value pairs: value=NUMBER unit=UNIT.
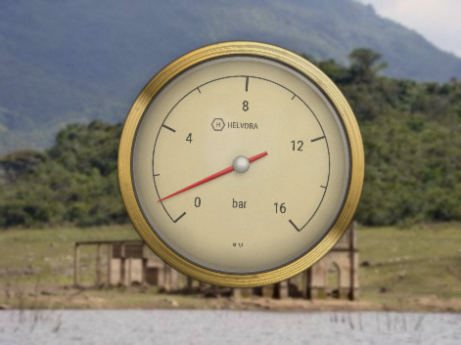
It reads value=1 unit=bar
